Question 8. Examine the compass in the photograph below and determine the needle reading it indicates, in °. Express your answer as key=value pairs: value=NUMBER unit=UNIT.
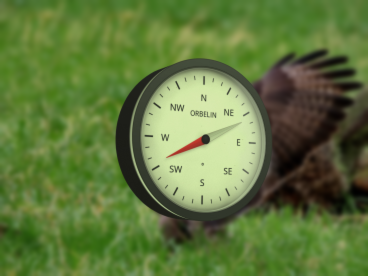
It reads value=245 unit=°
